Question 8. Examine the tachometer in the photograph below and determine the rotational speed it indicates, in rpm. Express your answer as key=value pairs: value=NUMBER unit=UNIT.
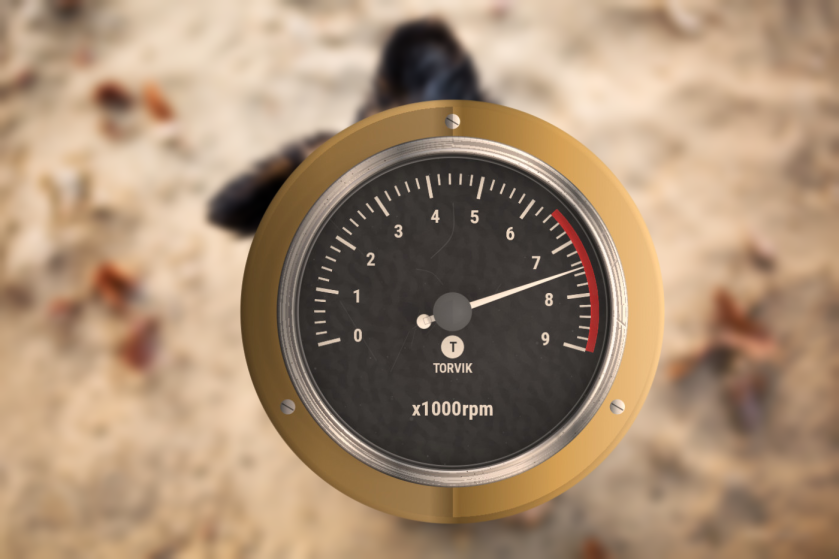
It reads value=7500 unit=rpm
